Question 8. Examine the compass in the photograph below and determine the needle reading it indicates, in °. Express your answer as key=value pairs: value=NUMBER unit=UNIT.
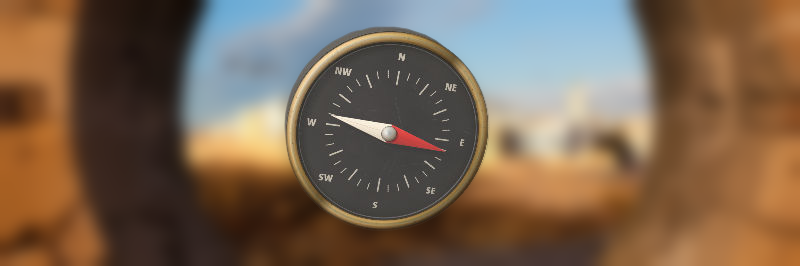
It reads value=100 unit=°
